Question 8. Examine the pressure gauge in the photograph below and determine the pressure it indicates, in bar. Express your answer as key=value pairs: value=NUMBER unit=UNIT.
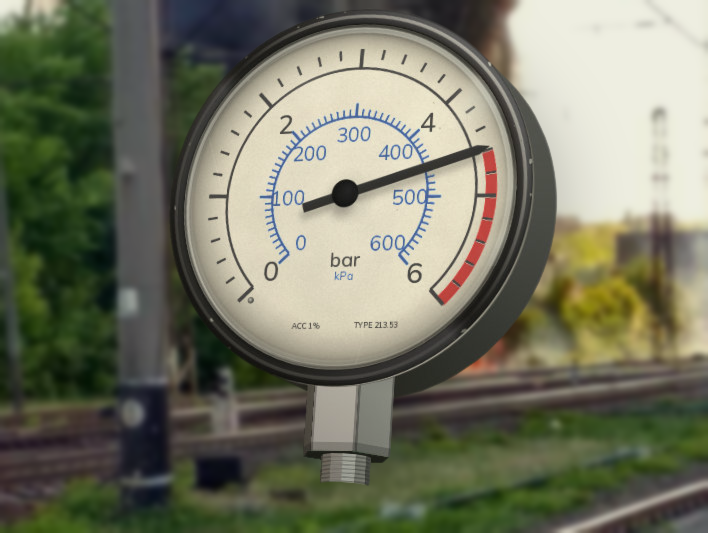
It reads value=4.6 unit=bar
